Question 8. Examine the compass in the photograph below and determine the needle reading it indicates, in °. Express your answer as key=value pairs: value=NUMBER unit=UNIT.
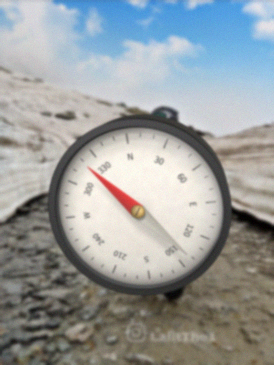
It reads value=320 unit=°
